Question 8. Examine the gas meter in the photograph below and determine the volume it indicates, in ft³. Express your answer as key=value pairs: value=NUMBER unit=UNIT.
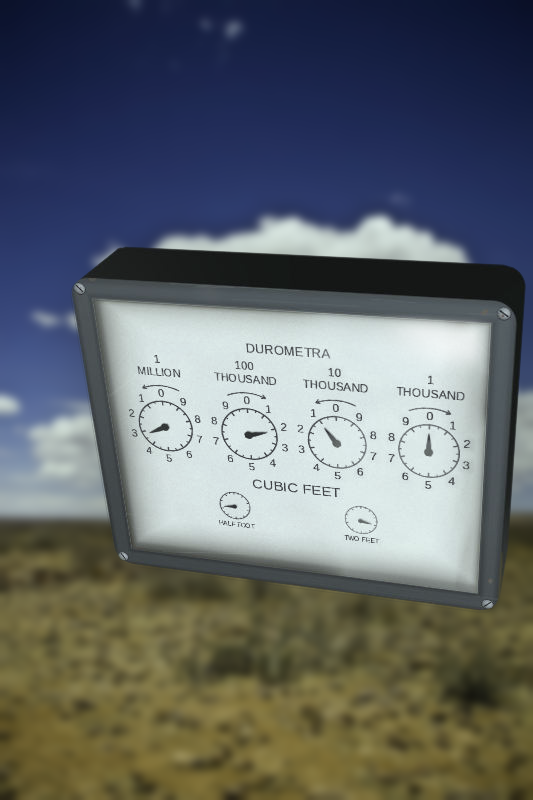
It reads value=321000 unit=ft³
